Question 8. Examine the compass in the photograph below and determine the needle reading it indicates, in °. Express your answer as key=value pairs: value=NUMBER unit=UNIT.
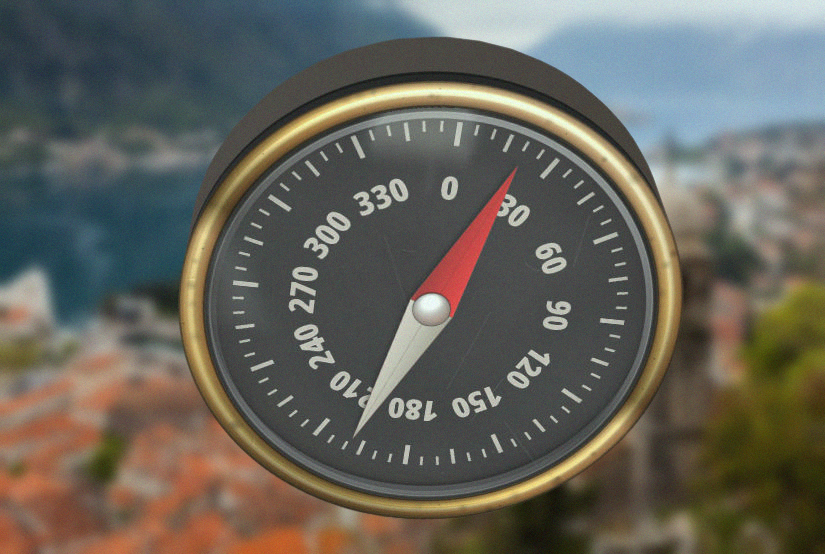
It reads value=20 unit=°
